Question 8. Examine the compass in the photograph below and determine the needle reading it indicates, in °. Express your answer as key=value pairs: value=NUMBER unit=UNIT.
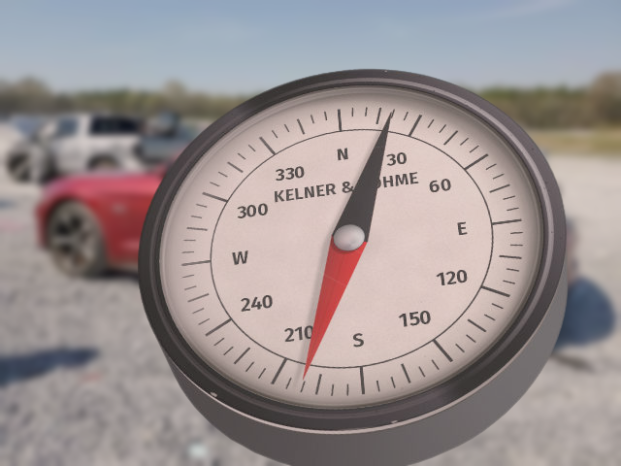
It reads value=200 unit=°
